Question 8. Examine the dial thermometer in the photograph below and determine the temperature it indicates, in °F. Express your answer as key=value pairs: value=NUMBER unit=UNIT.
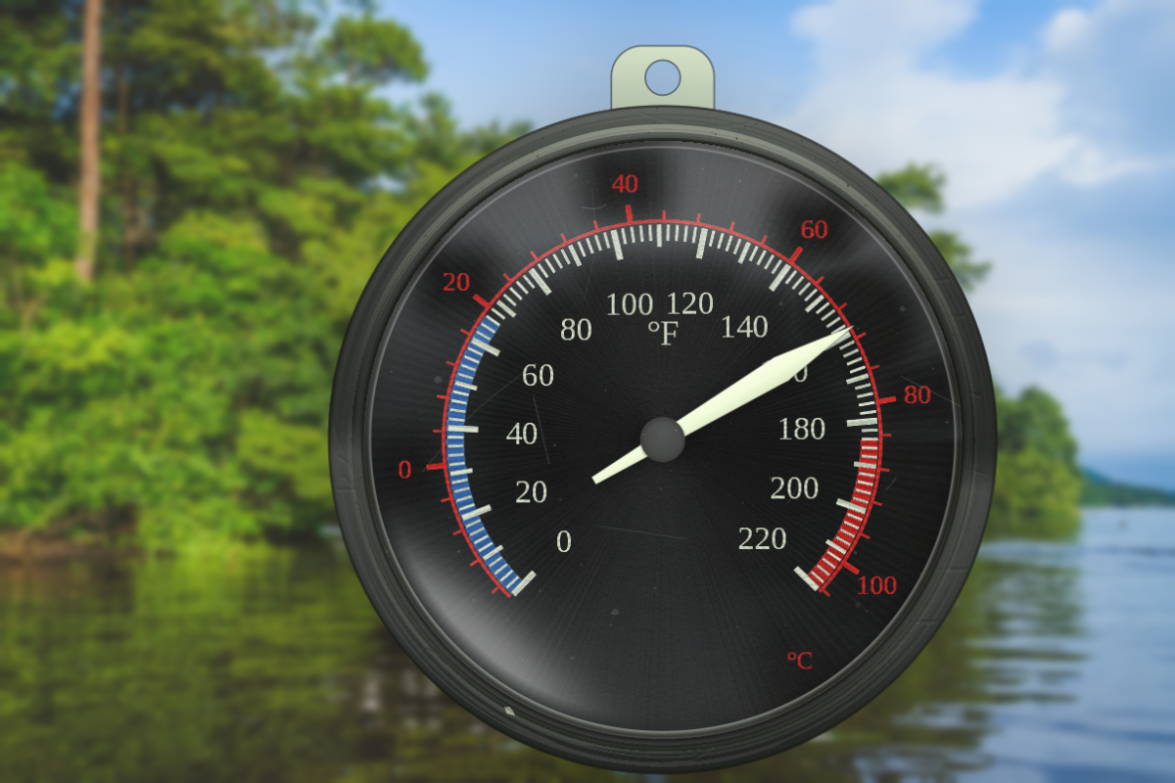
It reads value=159 unit=°F
